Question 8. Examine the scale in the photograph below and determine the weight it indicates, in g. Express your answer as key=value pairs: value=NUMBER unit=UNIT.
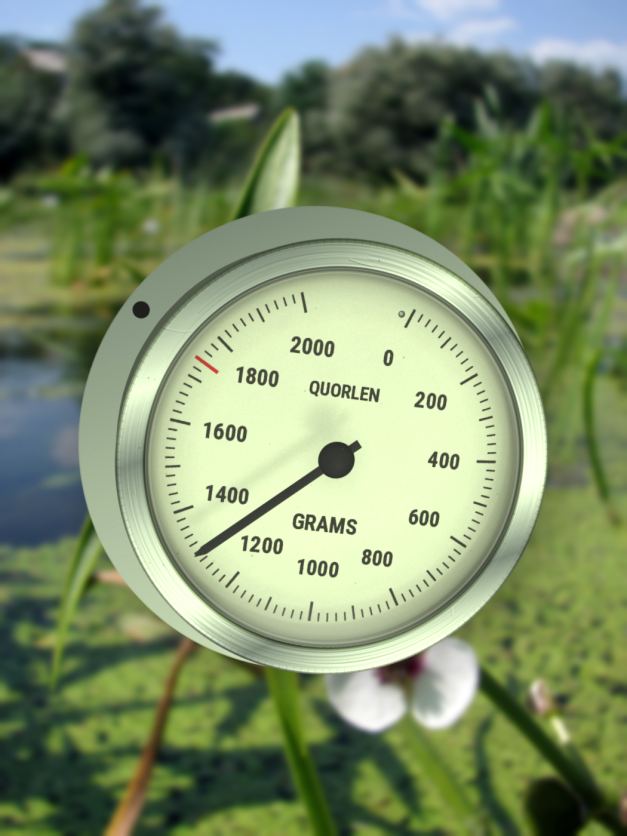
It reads value=1300 unit=g
